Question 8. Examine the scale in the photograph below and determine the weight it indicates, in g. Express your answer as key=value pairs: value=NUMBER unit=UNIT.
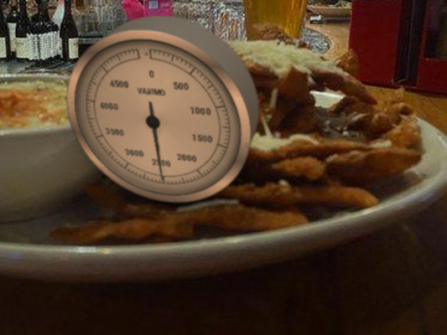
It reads value=2500 unit=g
